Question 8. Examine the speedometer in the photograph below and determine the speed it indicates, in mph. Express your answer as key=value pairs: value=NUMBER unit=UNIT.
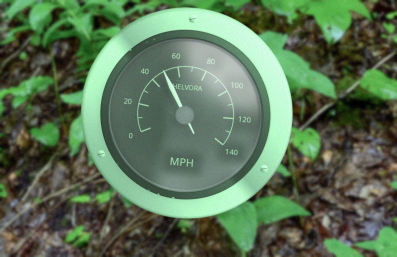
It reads value=50 unit=mph
